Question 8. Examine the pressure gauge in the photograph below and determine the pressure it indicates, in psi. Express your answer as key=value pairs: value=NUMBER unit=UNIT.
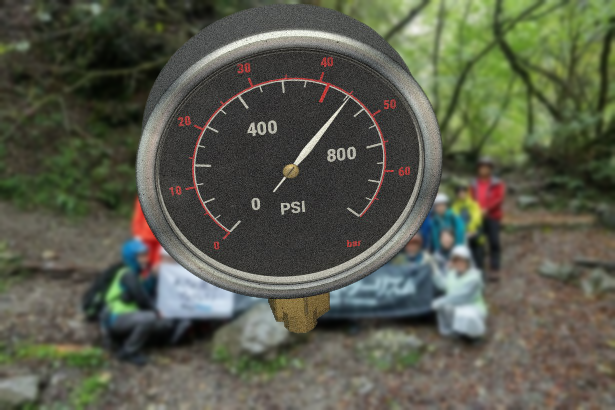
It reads value=650 unit=psi
